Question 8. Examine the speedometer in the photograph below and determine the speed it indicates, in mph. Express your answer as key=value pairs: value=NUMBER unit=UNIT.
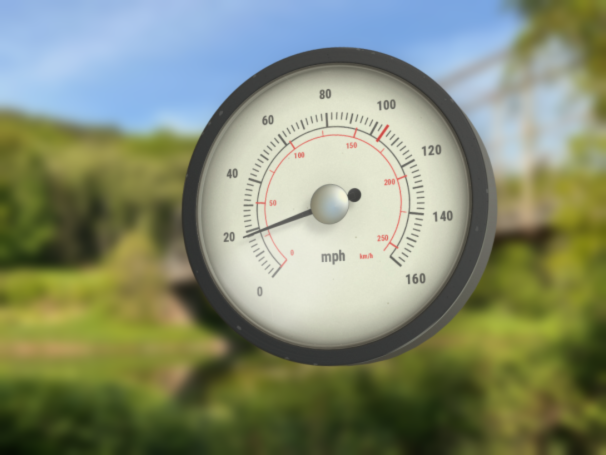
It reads value=18 unit=mph
